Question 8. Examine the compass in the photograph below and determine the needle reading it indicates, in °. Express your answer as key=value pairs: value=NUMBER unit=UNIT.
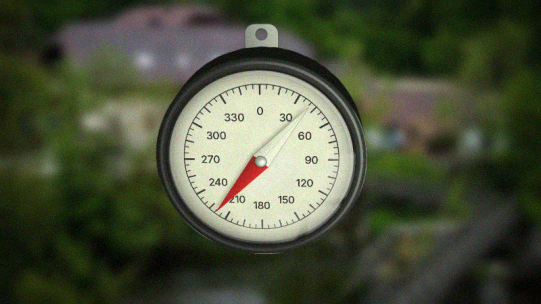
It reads value=220 unit=°
